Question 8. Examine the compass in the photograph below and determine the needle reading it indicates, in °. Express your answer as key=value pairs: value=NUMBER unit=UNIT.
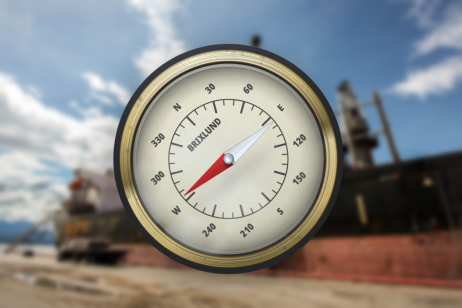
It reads value=275 unit=°
